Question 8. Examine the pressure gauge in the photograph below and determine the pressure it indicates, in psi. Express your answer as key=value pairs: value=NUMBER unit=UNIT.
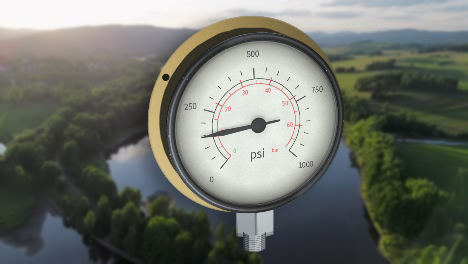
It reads value=150 unit=psi
